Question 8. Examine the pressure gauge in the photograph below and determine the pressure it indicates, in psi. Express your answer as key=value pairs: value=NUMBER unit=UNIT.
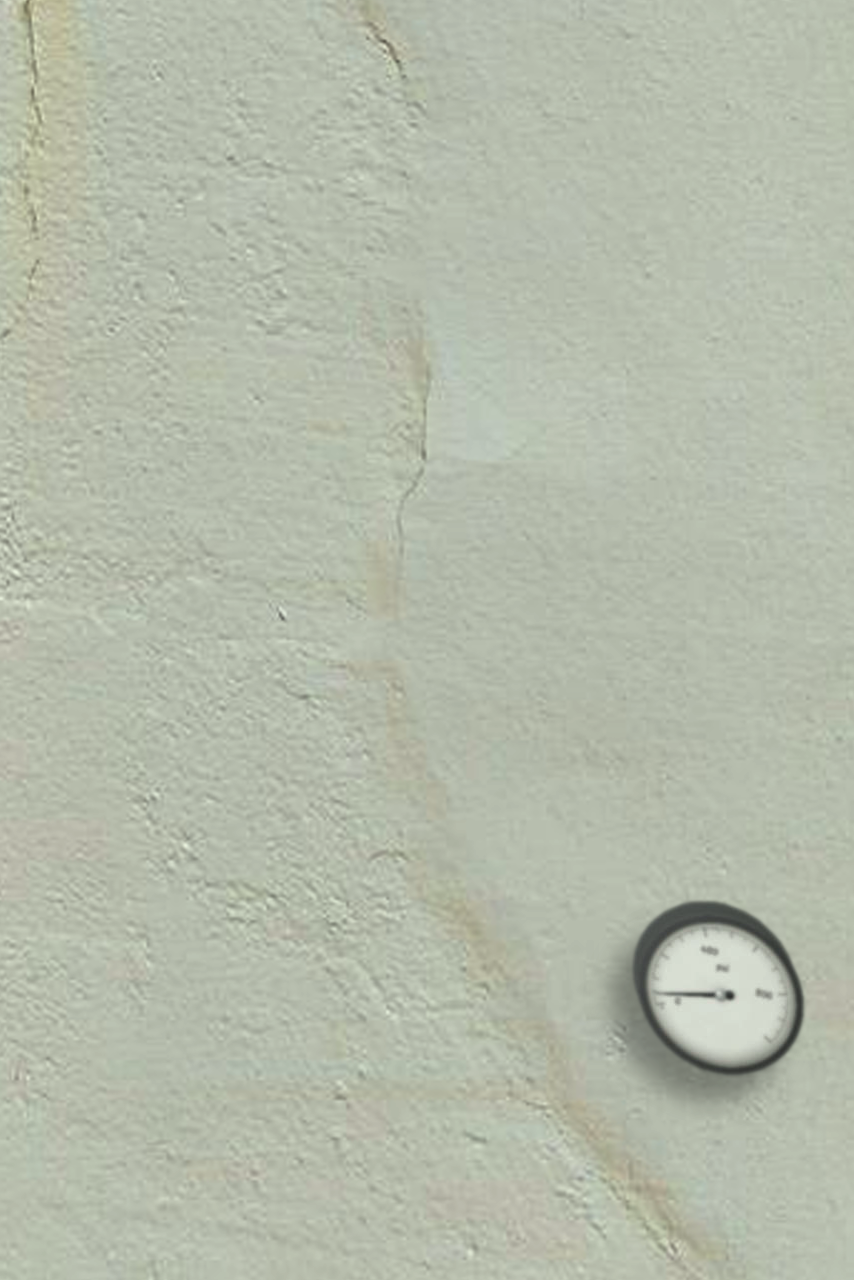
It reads value=50 unit=psi
